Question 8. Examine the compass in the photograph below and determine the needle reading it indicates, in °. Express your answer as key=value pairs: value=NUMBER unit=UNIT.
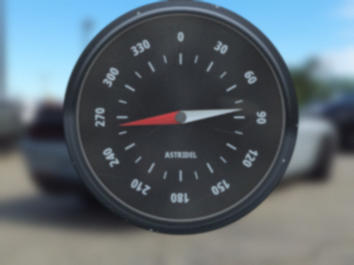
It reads value=262.5 unit=°
